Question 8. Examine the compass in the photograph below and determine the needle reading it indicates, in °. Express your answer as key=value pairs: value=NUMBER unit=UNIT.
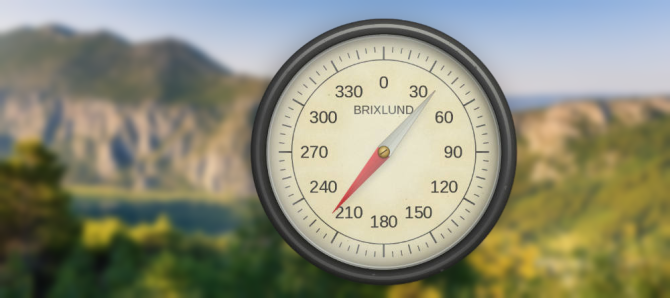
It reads value=220 unit=°
